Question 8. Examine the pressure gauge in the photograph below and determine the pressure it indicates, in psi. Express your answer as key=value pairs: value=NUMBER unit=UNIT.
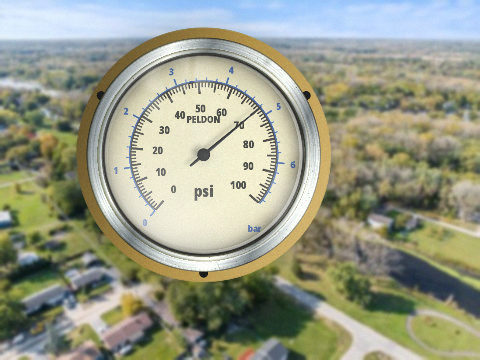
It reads value=70 unit=psi
